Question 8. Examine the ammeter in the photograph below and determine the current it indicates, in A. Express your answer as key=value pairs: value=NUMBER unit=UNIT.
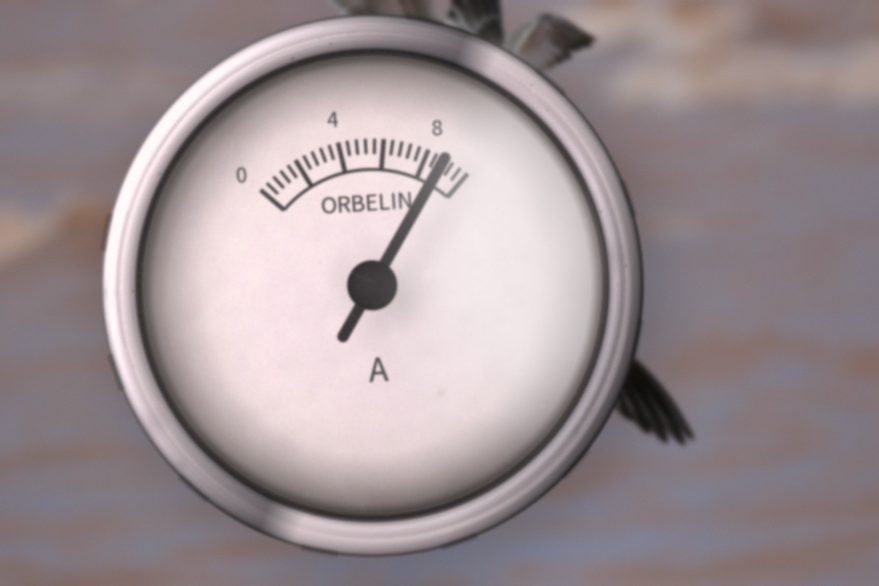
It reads value=8.8 unit=A
